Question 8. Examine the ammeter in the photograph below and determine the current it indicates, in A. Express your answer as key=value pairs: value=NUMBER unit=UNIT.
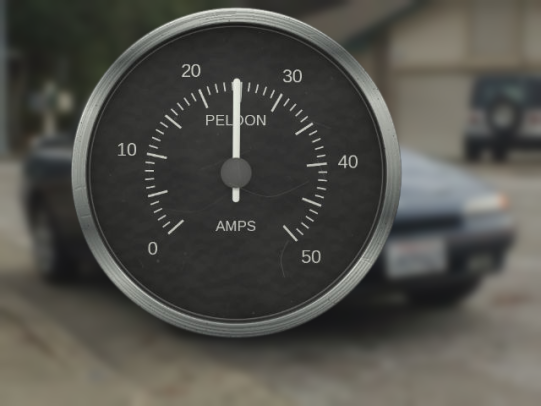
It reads value=24.5 unit=A
